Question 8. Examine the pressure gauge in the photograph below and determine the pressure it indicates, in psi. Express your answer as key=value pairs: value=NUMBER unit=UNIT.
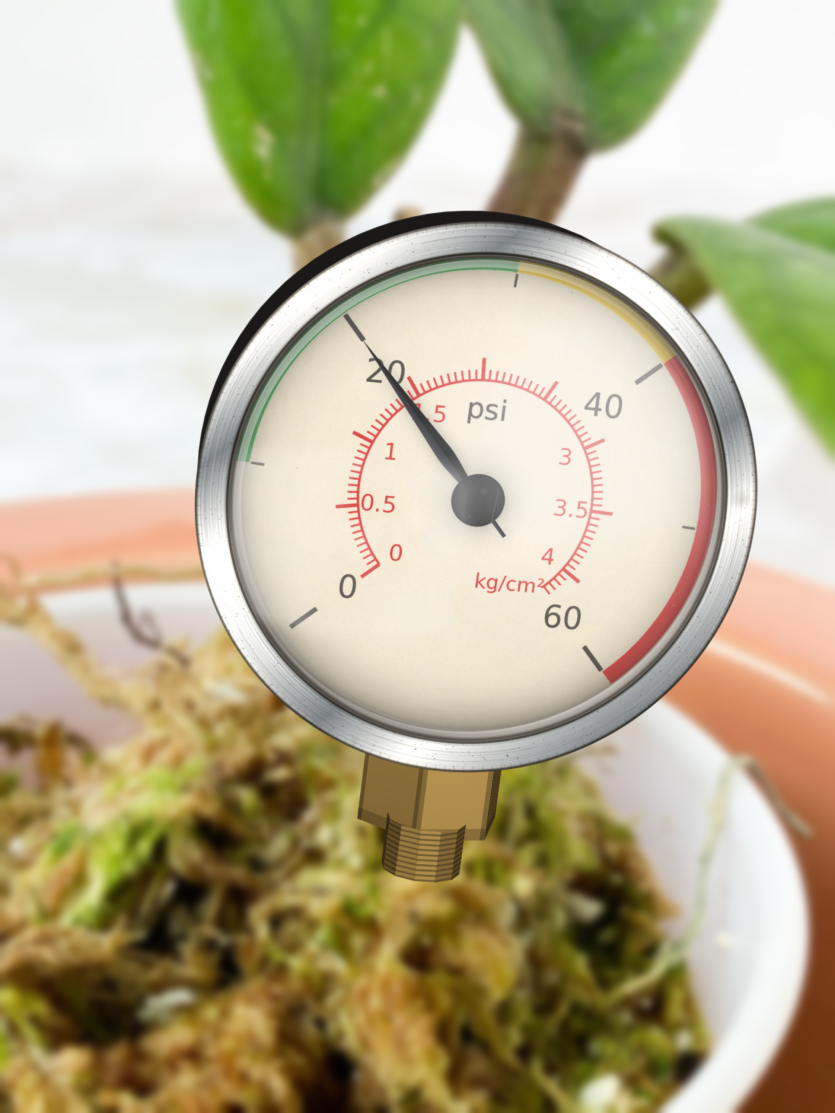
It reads value=20 unit=psi
